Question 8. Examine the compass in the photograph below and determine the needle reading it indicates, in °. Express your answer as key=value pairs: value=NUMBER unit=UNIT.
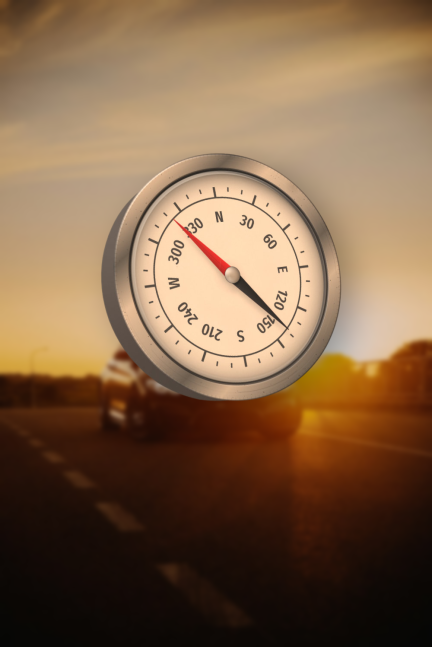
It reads value=320 unit=°
